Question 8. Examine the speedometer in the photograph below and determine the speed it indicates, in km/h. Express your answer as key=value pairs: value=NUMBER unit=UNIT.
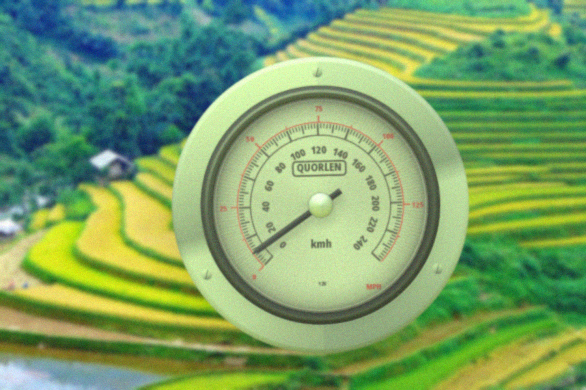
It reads value=10 unit=km/h
